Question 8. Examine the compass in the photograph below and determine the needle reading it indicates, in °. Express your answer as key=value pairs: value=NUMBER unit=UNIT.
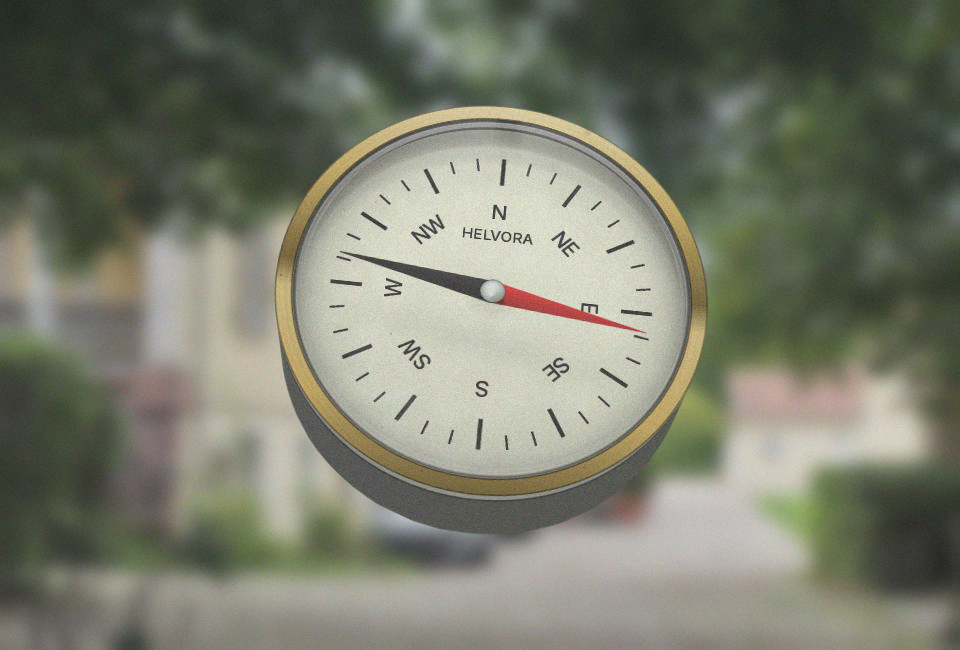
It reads value=100 unit=°
